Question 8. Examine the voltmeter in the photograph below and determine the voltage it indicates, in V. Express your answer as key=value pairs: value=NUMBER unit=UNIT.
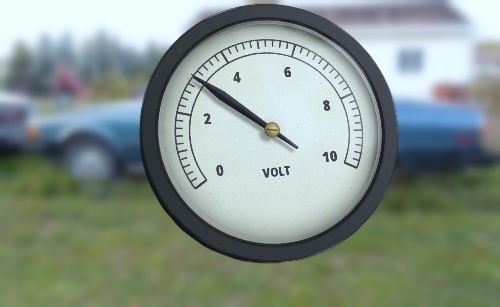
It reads value=3 unit=V
